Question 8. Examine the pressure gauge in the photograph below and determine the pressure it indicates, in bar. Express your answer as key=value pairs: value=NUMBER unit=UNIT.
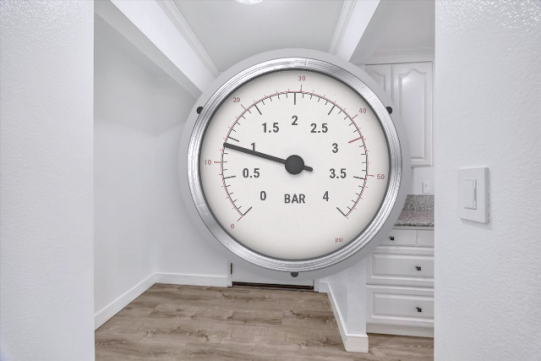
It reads value=0.9 unit=bar
